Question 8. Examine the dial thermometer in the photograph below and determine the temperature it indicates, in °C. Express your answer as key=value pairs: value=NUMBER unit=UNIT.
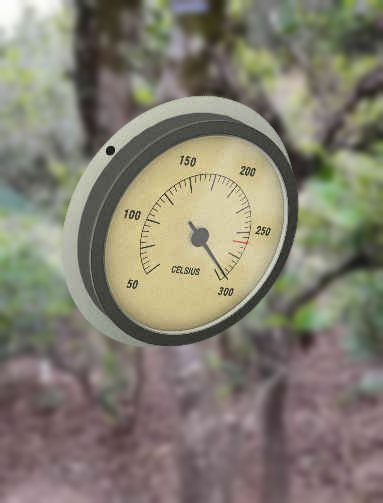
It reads value=295 unit=°C
